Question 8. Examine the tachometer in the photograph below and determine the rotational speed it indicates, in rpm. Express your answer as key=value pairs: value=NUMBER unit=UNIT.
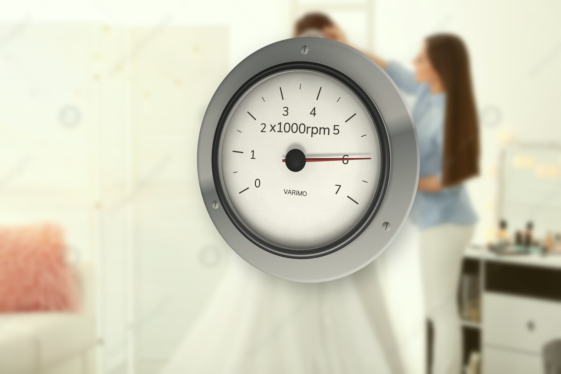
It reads value=6000 unit=rpm
